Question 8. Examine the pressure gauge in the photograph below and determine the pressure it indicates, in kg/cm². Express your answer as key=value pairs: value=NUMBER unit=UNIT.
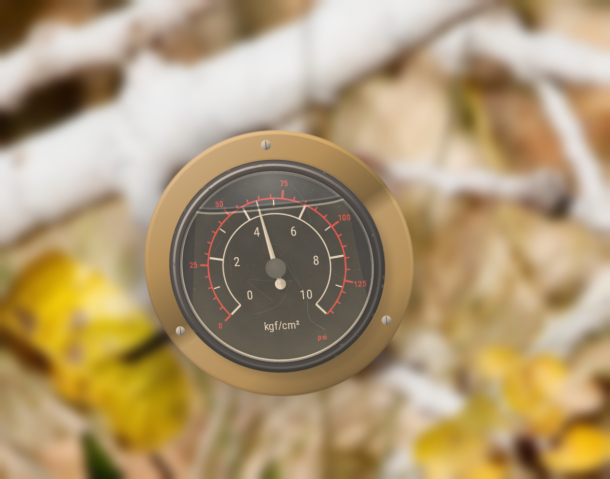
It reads value=4.5 unit=kg/cm²
